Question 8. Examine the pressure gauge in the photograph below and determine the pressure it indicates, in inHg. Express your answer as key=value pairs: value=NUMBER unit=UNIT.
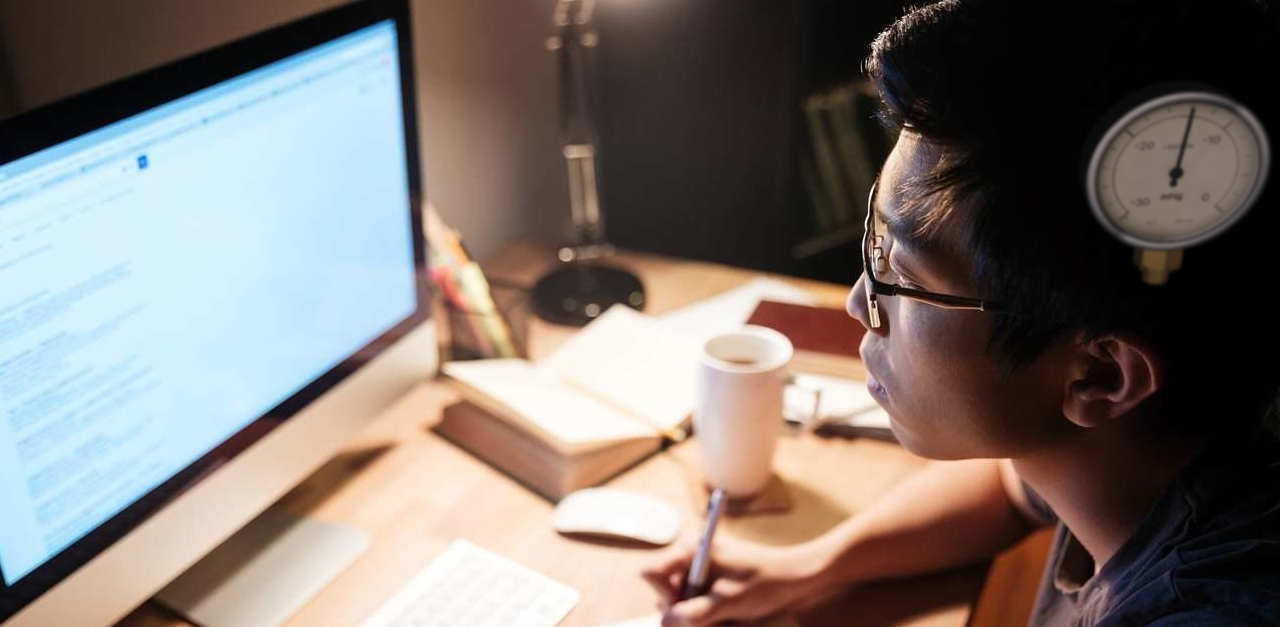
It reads value=-14 unit=inHg
